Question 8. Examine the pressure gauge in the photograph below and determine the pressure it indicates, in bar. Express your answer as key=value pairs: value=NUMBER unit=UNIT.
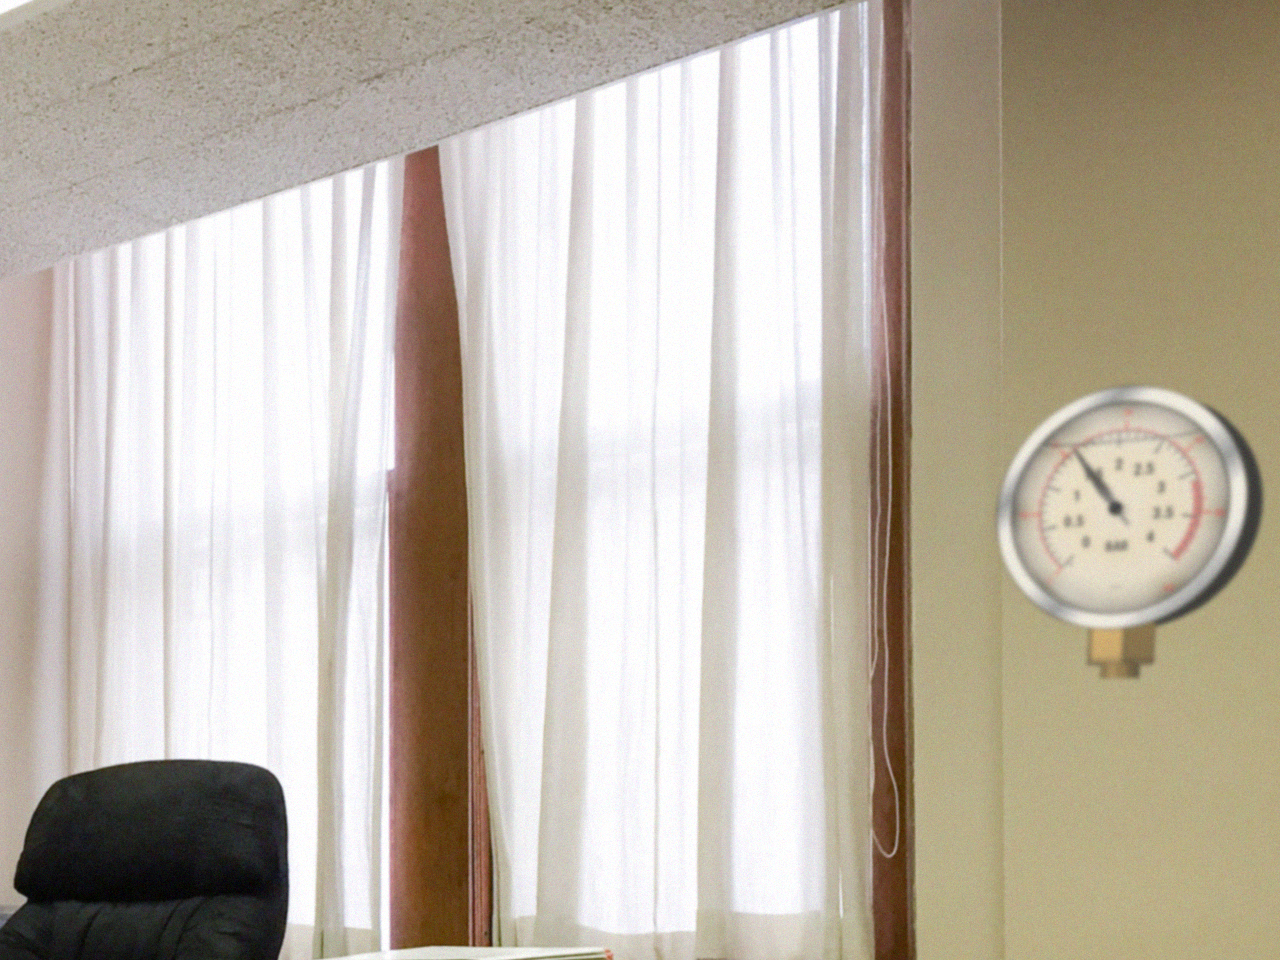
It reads value=1.5 unit=bar
